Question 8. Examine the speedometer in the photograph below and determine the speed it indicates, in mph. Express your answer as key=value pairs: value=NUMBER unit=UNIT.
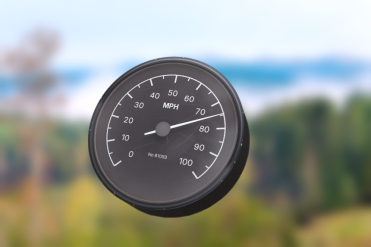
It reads value=75 unit=mph
